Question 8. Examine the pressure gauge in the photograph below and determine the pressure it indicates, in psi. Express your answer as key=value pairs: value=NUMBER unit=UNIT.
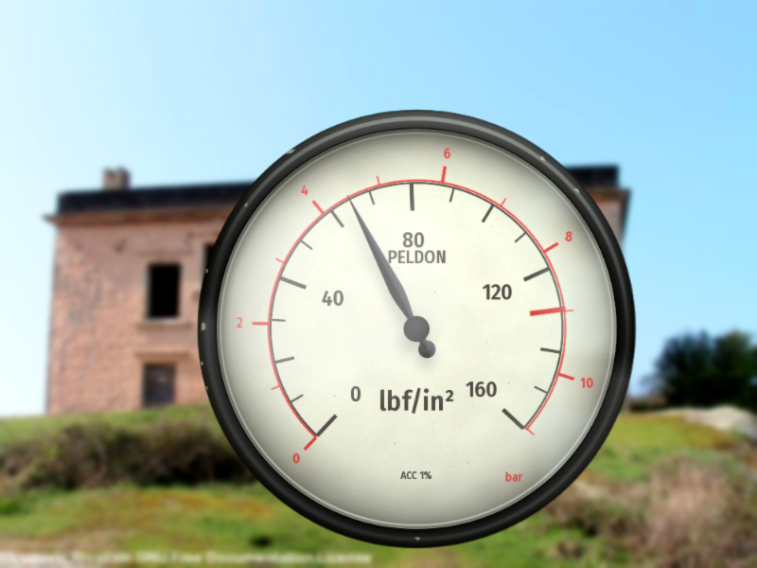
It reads value=65 unit=psi
